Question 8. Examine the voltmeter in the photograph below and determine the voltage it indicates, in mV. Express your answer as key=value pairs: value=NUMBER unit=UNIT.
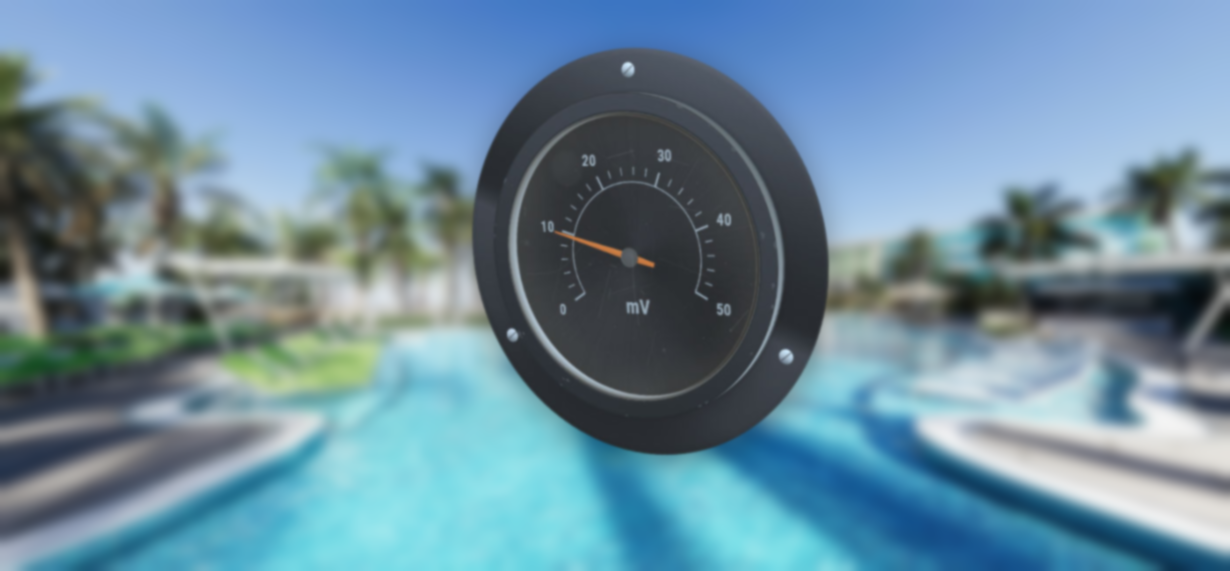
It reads value=10 unit=mV
